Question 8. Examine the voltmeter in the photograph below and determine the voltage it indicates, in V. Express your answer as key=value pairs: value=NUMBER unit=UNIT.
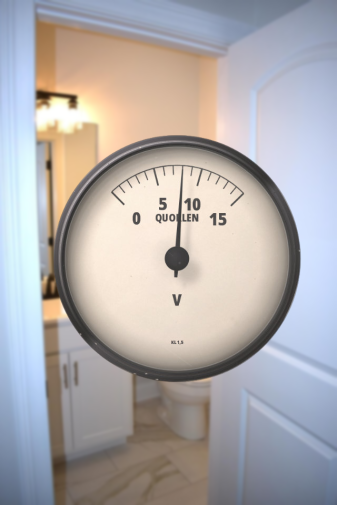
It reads value=8 unit=V
